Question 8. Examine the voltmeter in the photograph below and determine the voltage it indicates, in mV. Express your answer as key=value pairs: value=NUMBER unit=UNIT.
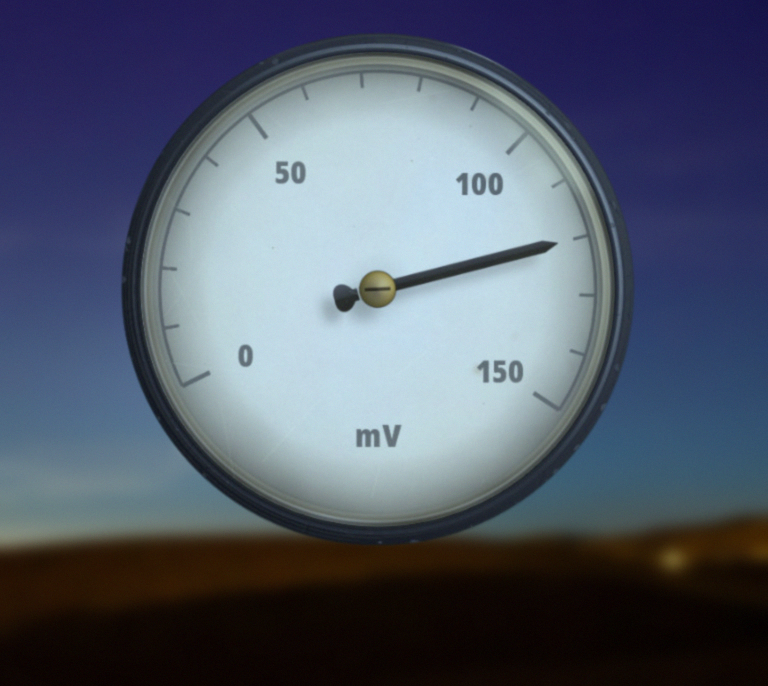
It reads value=120 unit=mV
